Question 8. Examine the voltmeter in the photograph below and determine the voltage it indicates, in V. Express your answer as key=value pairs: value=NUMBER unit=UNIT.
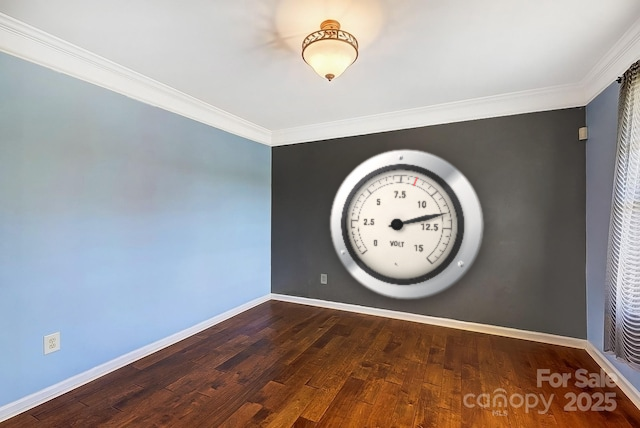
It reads value=11.5 unit=V
